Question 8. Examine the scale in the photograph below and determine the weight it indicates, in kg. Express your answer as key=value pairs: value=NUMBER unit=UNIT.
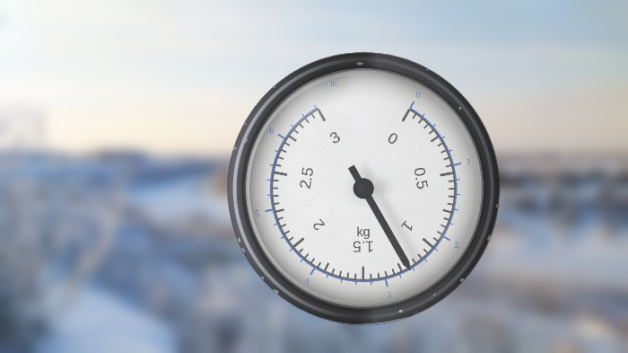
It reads value=1.2 unit=kg
